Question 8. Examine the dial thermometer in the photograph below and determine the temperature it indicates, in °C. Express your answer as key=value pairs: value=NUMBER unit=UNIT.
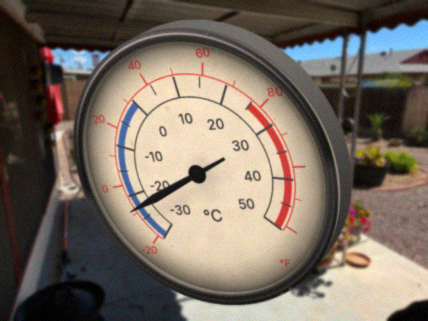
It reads value=-22.5 unit=°C
